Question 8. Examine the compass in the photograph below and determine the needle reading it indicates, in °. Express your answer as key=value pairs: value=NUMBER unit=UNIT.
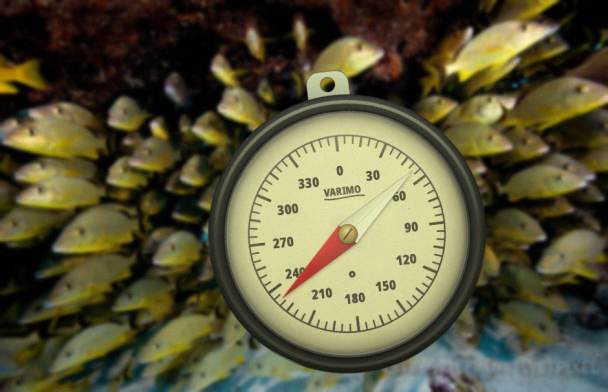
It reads value=232.5 unit=°
